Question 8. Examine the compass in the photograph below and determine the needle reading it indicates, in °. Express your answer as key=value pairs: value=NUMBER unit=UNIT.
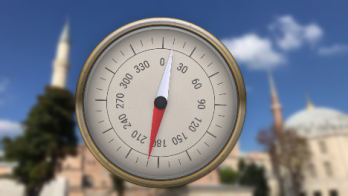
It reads value=190 unit=°
